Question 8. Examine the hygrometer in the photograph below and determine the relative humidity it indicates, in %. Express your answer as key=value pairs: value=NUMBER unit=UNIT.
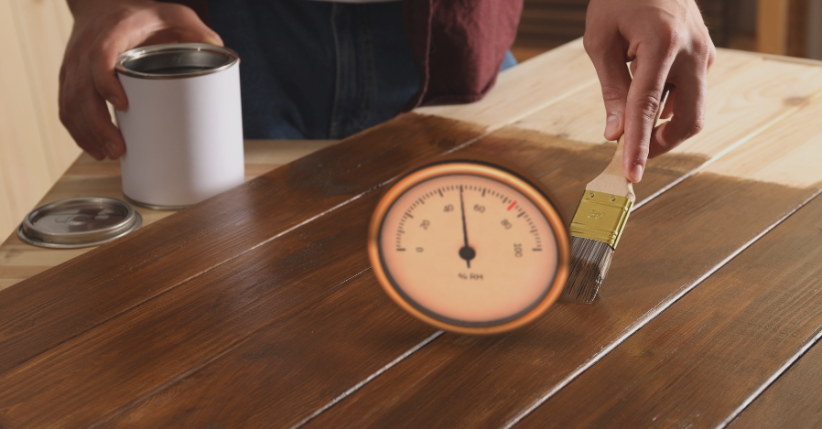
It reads value=50 unit=%
